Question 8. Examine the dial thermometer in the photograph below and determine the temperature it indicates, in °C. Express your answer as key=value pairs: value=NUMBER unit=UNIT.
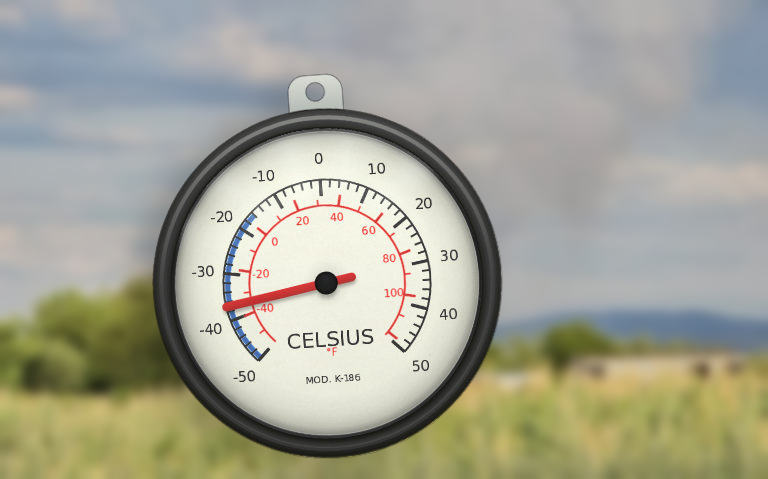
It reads value=-37 unit=°C
